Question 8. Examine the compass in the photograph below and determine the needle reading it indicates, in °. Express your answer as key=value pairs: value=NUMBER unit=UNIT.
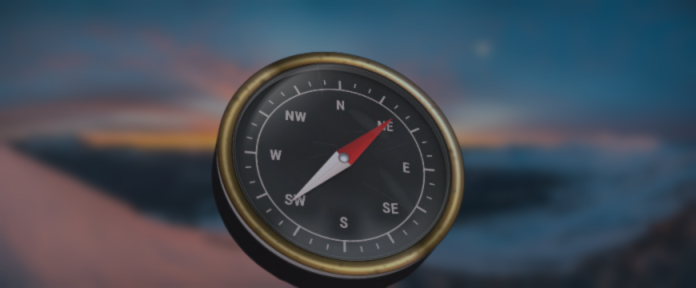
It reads value=45 unit=°
